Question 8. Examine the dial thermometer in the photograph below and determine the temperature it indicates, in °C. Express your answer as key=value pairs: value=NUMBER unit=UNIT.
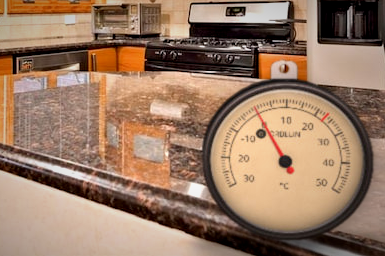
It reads value=0 unit=°C
